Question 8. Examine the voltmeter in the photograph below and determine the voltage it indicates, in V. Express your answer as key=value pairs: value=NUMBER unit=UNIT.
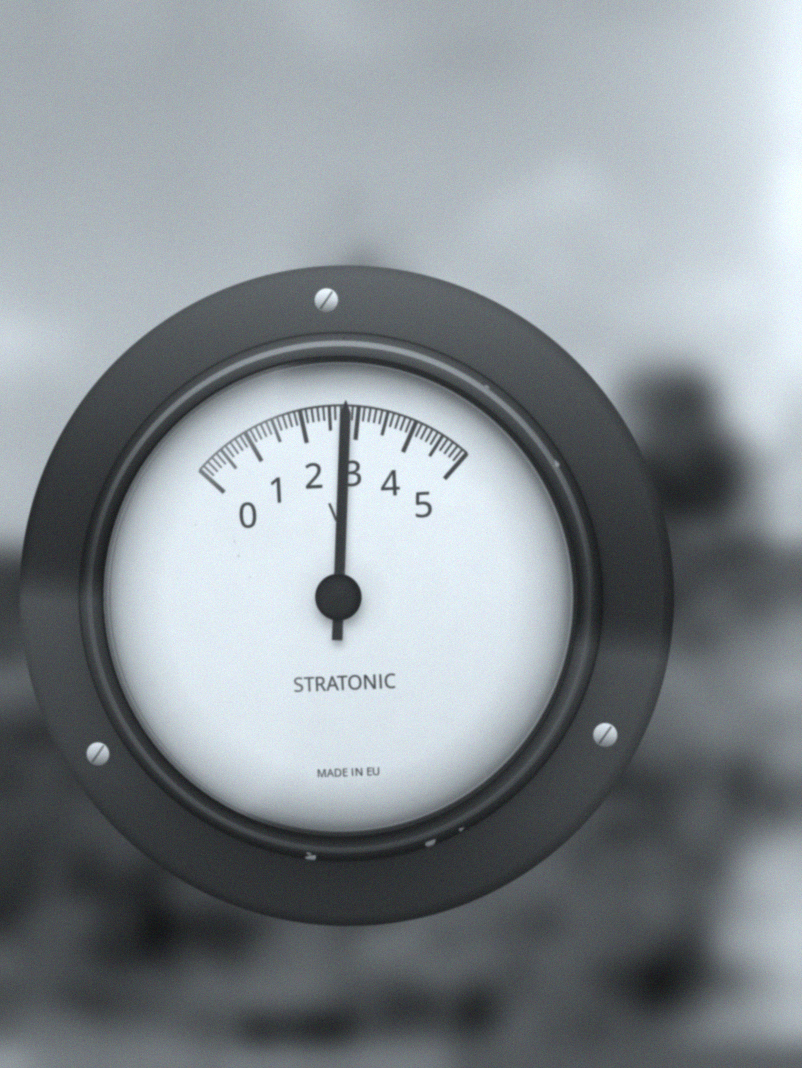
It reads value=2.8 unit=V
